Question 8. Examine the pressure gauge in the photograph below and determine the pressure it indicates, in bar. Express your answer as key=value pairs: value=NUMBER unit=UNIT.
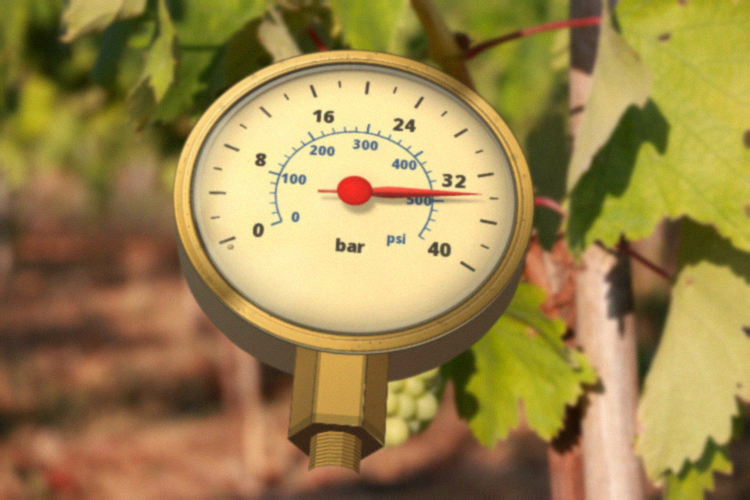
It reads value=34 unit=bar
